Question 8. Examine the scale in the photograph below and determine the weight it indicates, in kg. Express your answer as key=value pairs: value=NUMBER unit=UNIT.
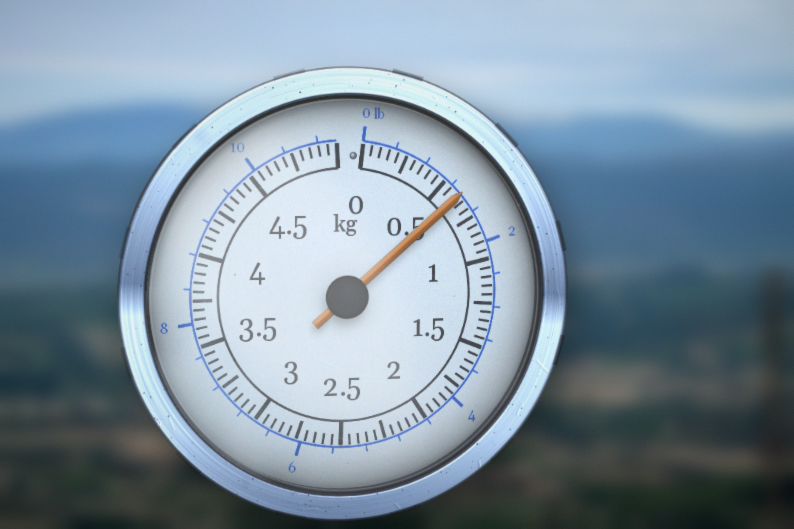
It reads value=0.6 unit=kg
